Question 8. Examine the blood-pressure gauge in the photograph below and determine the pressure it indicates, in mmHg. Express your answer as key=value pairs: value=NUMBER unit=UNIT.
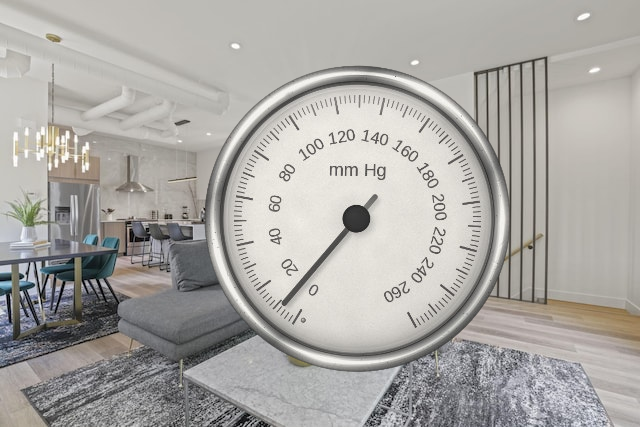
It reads value=8 unit=mmHg
